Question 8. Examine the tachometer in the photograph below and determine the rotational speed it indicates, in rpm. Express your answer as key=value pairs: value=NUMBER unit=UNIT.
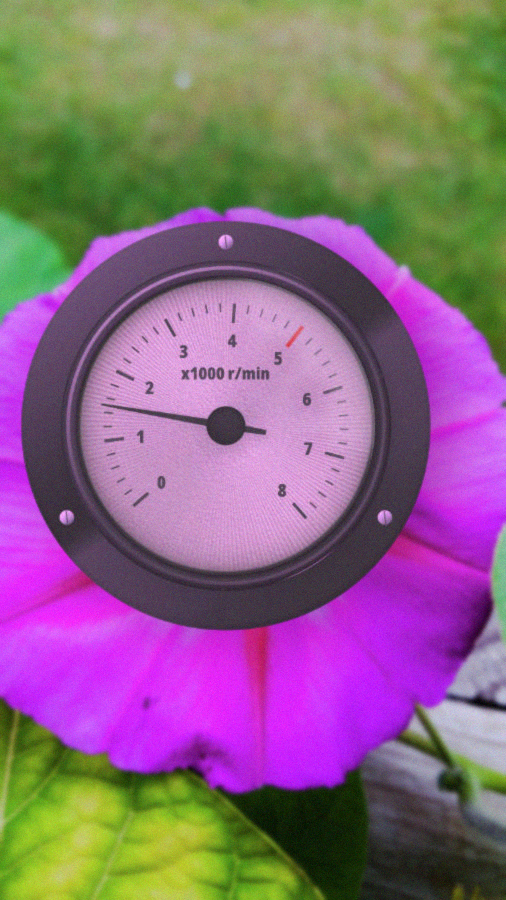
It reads value=1500 unit=rpm
